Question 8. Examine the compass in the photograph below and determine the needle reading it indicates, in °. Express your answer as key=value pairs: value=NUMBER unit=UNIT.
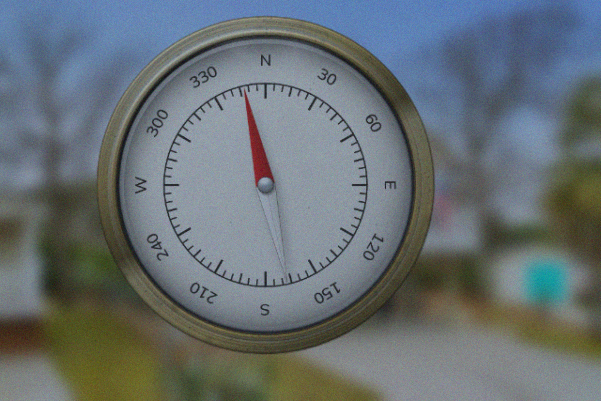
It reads value=347.5 unit=°
